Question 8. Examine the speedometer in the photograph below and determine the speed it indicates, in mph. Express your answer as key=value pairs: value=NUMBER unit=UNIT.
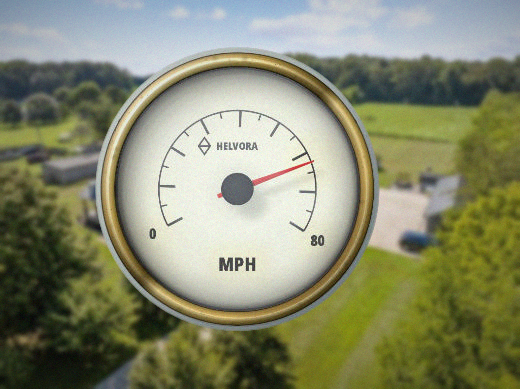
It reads value=62.5 unit=mph
